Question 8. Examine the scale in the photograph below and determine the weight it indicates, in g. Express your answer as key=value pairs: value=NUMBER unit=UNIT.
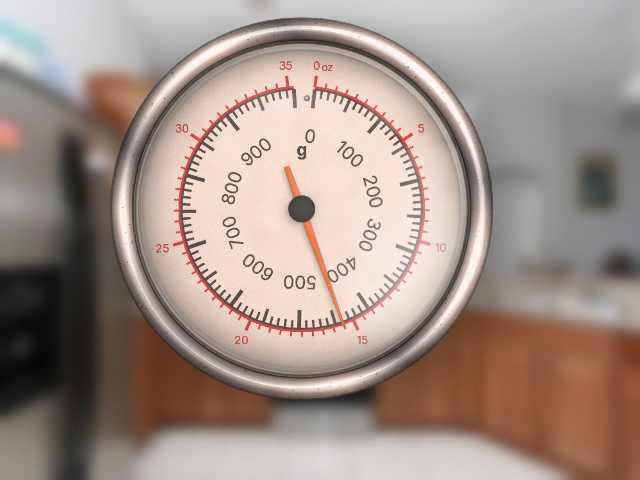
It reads value=440 unit=g
